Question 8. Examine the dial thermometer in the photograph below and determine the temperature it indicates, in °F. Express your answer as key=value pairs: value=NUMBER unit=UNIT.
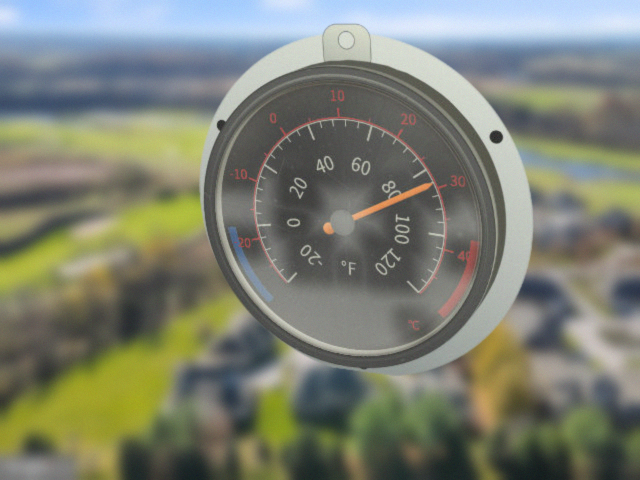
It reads value=84 unit=°F
